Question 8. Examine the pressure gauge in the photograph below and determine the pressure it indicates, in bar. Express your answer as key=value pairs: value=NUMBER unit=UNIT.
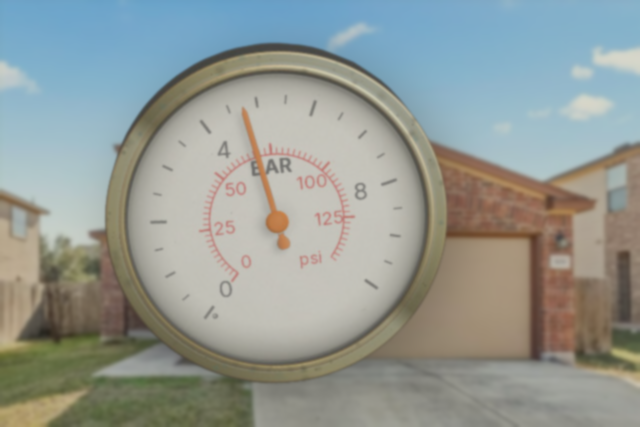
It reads value=4.75 unit=bar
